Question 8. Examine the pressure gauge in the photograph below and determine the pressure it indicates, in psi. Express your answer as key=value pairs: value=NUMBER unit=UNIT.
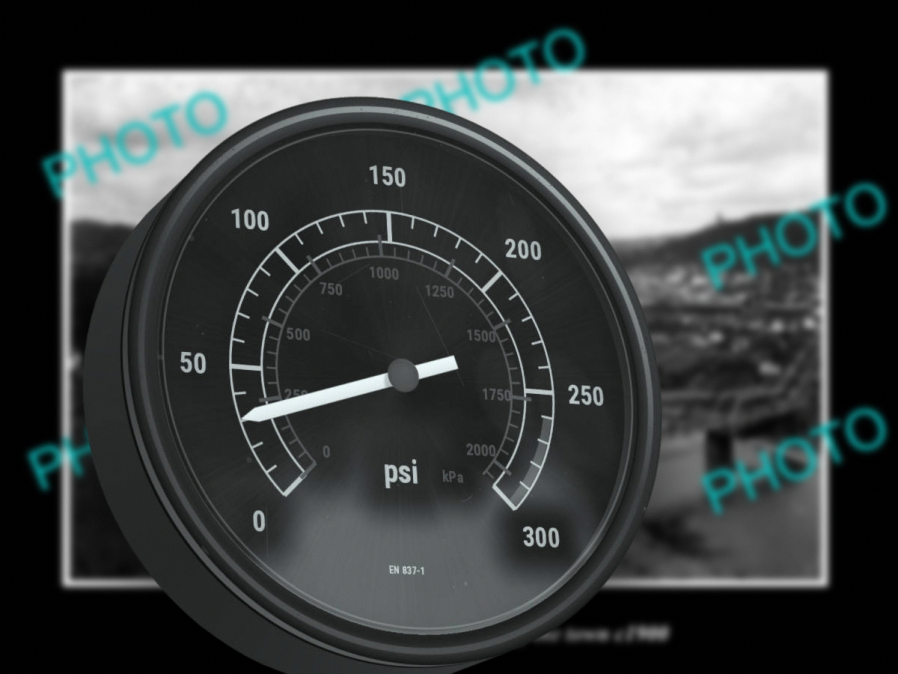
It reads value=30 unit=psi
